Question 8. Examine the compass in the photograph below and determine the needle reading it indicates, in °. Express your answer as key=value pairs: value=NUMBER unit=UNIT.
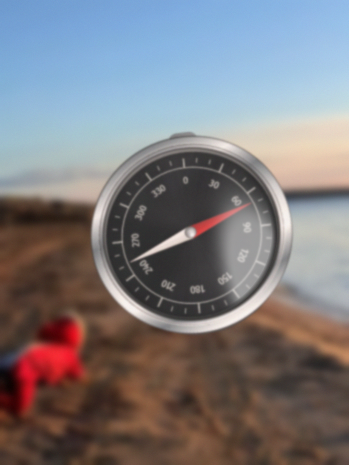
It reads value=70 unit=°
